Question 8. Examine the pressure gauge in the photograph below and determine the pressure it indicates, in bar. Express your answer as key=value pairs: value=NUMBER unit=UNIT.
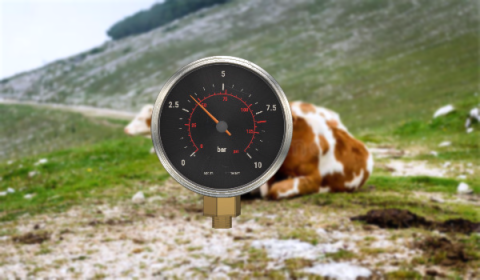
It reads value=3.25 unit=bar
